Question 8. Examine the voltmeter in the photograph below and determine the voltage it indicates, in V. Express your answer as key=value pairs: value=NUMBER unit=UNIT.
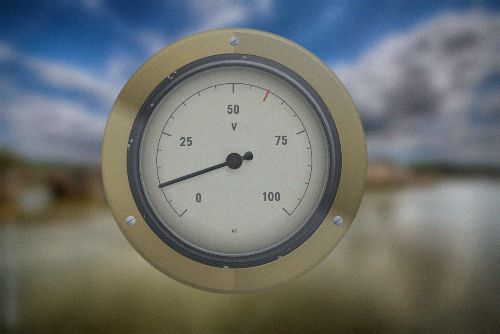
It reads value=10 unit=V
